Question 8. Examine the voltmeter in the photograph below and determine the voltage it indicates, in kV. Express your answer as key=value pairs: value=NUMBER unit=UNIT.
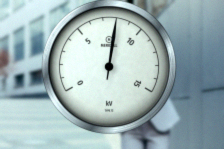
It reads value=8 unit=kV
